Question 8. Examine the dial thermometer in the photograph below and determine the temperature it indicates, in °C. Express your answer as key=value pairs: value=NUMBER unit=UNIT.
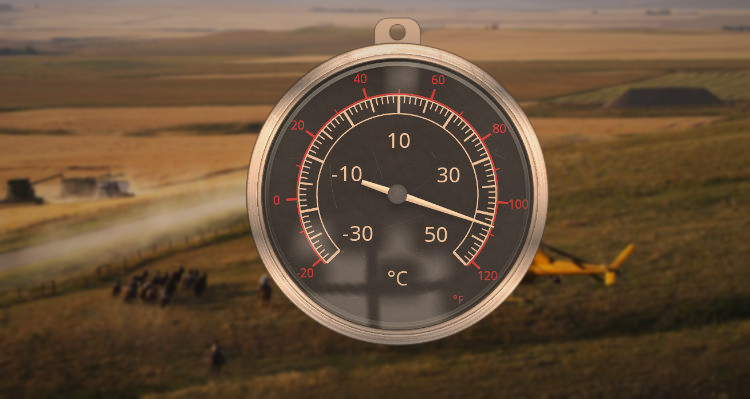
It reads value=42 unit=°C
